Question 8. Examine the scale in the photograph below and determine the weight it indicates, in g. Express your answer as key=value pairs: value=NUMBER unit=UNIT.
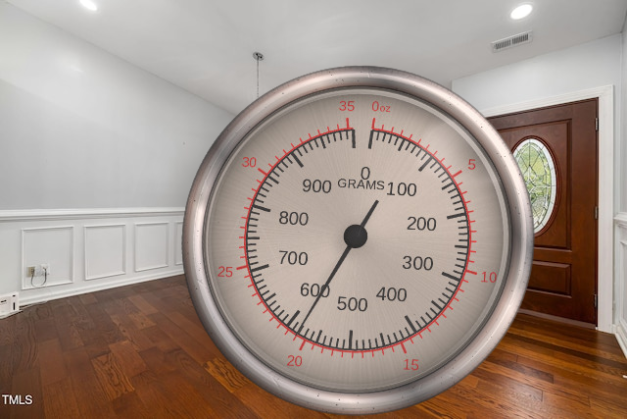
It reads value=580 unit=g
